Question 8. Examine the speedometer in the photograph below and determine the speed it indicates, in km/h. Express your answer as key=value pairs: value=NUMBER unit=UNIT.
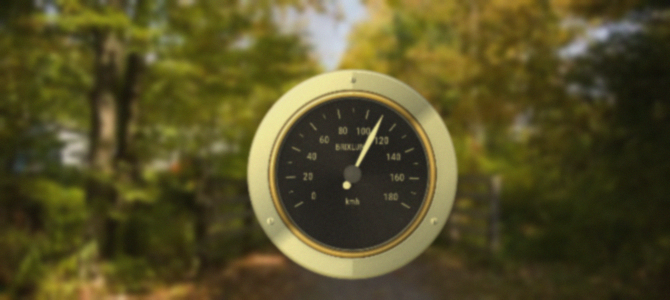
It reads value=110 unit=km/h
